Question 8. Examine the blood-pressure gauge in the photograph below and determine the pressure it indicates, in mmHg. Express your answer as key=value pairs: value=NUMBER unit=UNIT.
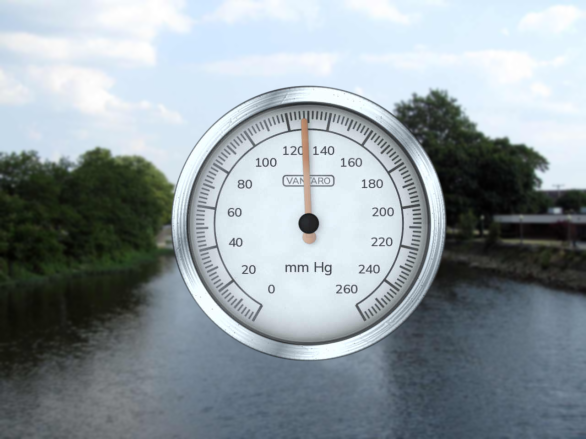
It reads value=128 unit=mmHg
